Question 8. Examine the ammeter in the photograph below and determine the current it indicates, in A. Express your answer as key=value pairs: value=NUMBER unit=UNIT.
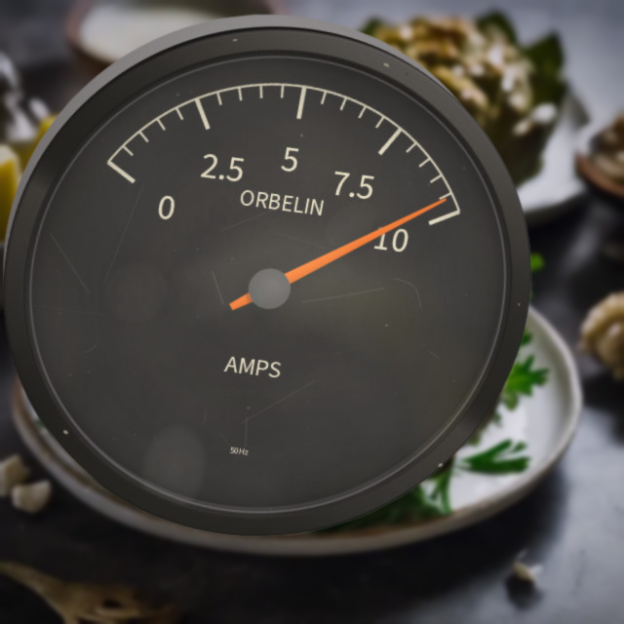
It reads value=9.5 unit=A
